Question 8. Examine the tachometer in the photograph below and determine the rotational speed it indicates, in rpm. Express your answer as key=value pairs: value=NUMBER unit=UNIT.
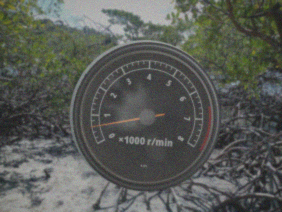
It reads value=600 unit=rpm
